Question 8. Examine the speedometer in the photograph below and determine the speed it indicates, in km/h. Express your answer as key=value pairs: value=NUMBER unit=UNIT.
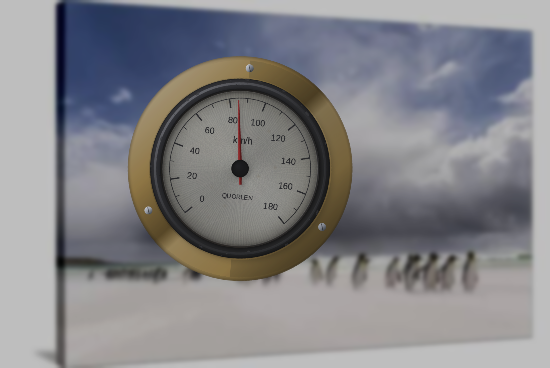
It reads value=85 unit=km/h
